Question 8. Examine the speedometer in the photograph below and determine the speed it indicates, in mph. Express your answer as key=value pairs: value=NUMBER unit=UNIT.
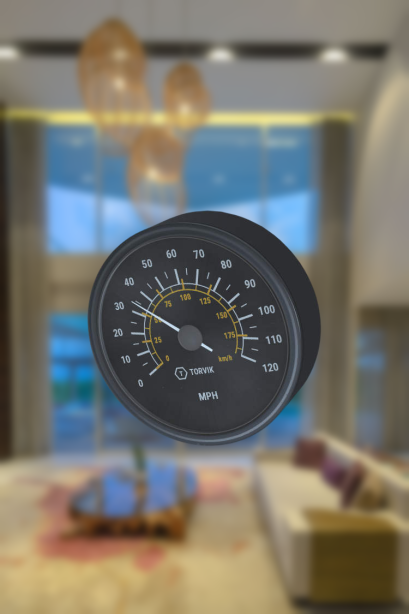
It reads value=35 unit=mph
